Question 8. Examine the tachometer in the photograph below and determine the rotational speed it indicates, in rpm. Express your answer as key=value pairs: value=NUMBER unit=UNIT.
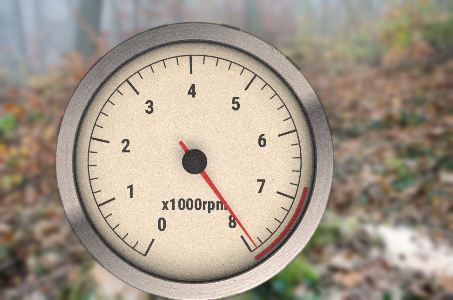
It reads value=7900 unit=rpm
